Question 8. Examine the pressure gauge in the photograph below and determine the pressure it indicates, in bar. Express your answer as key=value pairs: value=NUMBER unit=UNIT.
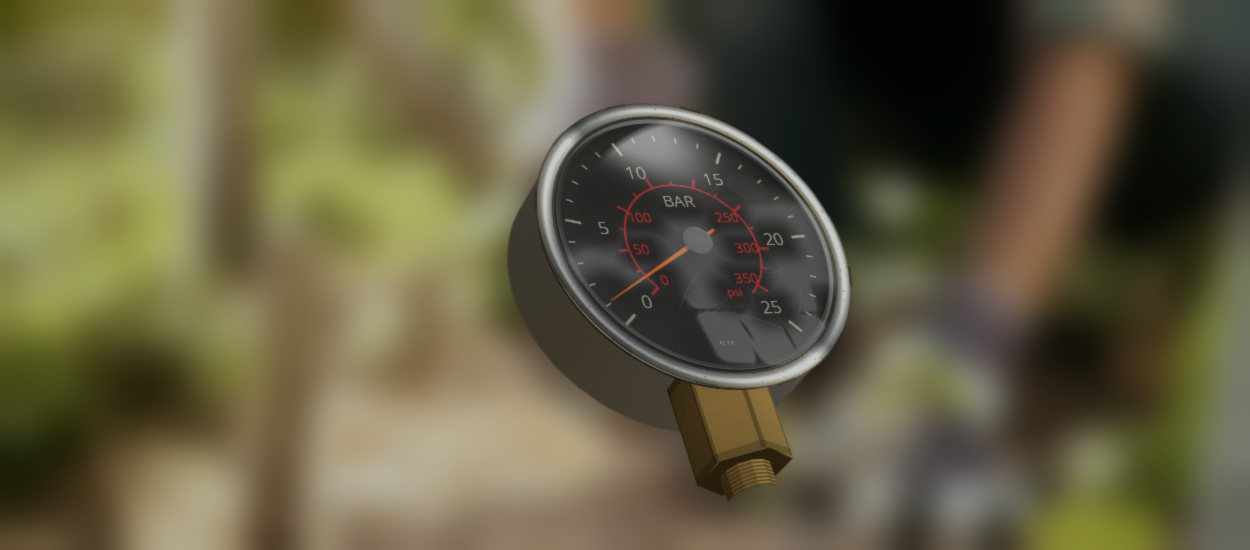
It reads value=1 unit=bar
